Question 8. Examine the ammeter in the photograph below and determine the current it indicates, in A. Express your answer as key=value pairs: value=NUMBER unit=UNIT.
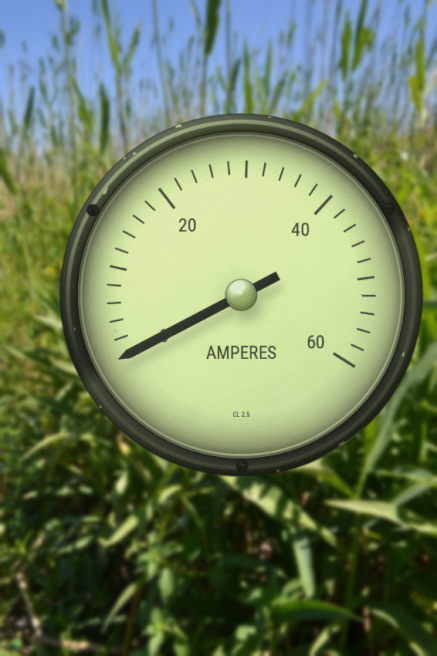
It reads value=0 unit=A
